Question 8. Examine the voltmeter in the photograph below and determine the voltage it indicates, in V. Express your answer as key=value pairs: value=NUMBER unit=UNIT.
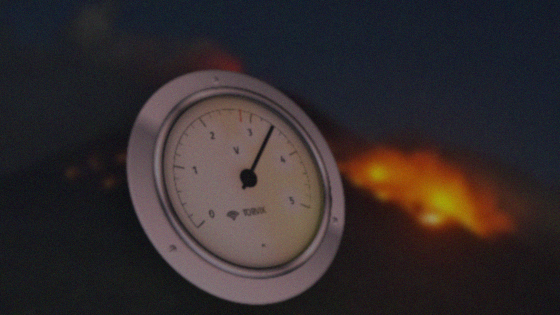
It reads value=3.4 unit=V
